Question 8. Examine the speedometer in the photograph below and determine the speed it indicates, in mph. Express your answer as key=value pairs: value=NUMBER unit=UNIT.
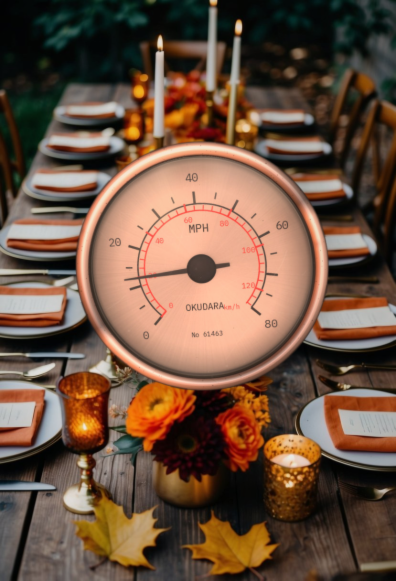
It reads value=12.5 unit=mph
